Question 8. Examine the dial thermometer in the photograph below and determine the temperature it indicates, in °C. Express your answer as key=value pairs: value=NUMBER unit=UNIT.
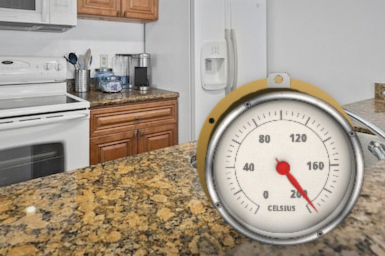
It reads value=196 unit=°C
